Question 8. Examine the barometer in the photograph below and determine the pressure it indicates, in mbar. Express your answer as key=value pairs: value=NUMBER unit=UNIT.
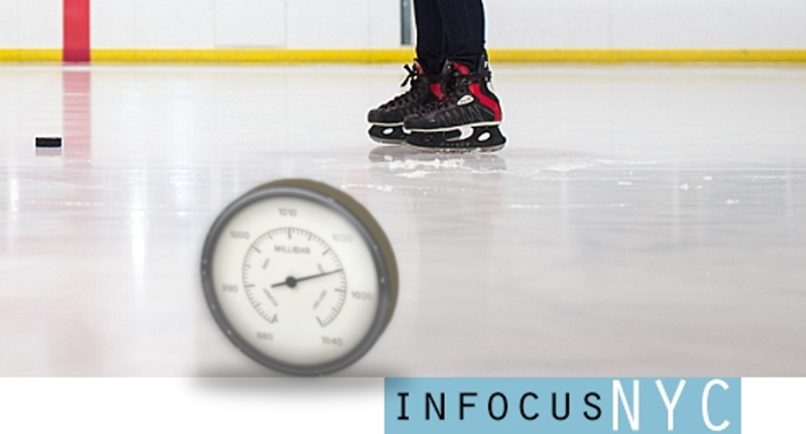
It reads value=1025 unit=mbar
